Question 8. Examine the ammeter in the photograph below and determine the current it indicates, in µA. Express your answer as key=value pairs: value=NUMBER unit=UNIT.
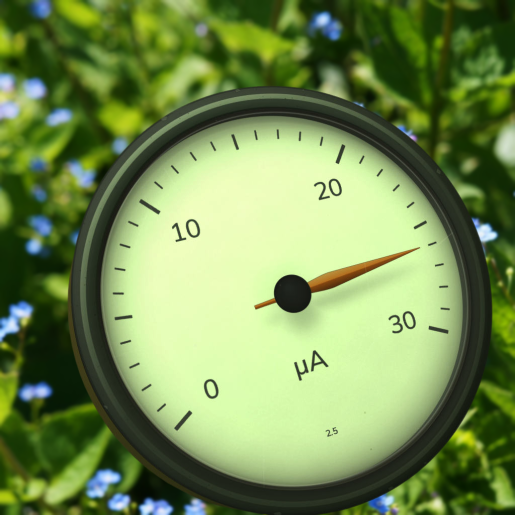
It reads value=26 unit=µA
